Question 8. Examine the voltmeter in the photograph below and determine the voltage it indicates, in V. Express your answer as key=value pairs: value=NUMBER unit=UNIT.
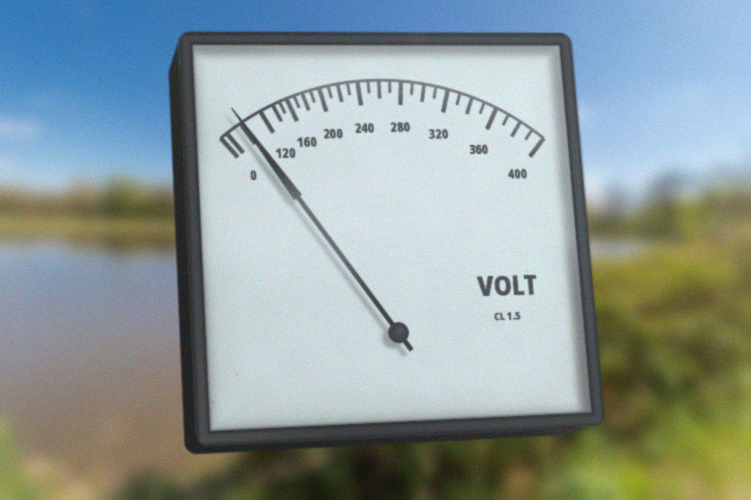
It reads value=80 unit=V
